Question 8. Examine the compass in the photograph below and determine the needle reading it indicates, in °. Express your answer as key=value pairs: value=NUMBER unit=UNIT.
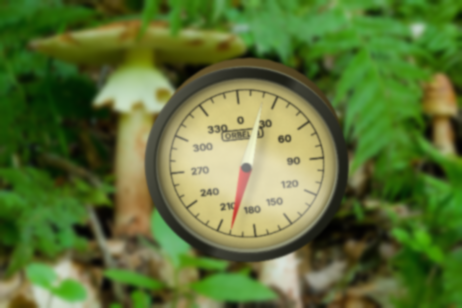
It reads value=200 unit=°
